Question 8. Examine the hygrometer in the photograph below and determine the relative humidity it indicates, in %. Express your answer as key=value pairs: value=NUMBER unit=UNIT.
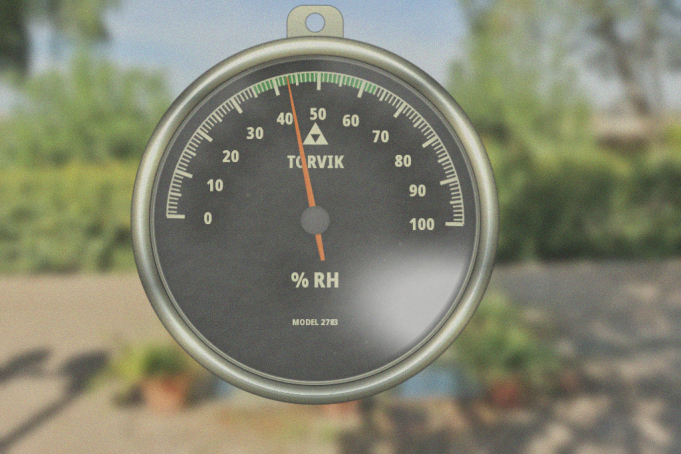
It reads value=43 unit=%
